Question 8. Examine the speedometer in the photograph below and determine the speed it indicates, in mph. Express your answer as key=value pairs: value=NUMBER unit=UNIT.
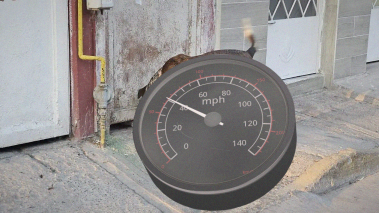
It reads value=40 unit=mph
